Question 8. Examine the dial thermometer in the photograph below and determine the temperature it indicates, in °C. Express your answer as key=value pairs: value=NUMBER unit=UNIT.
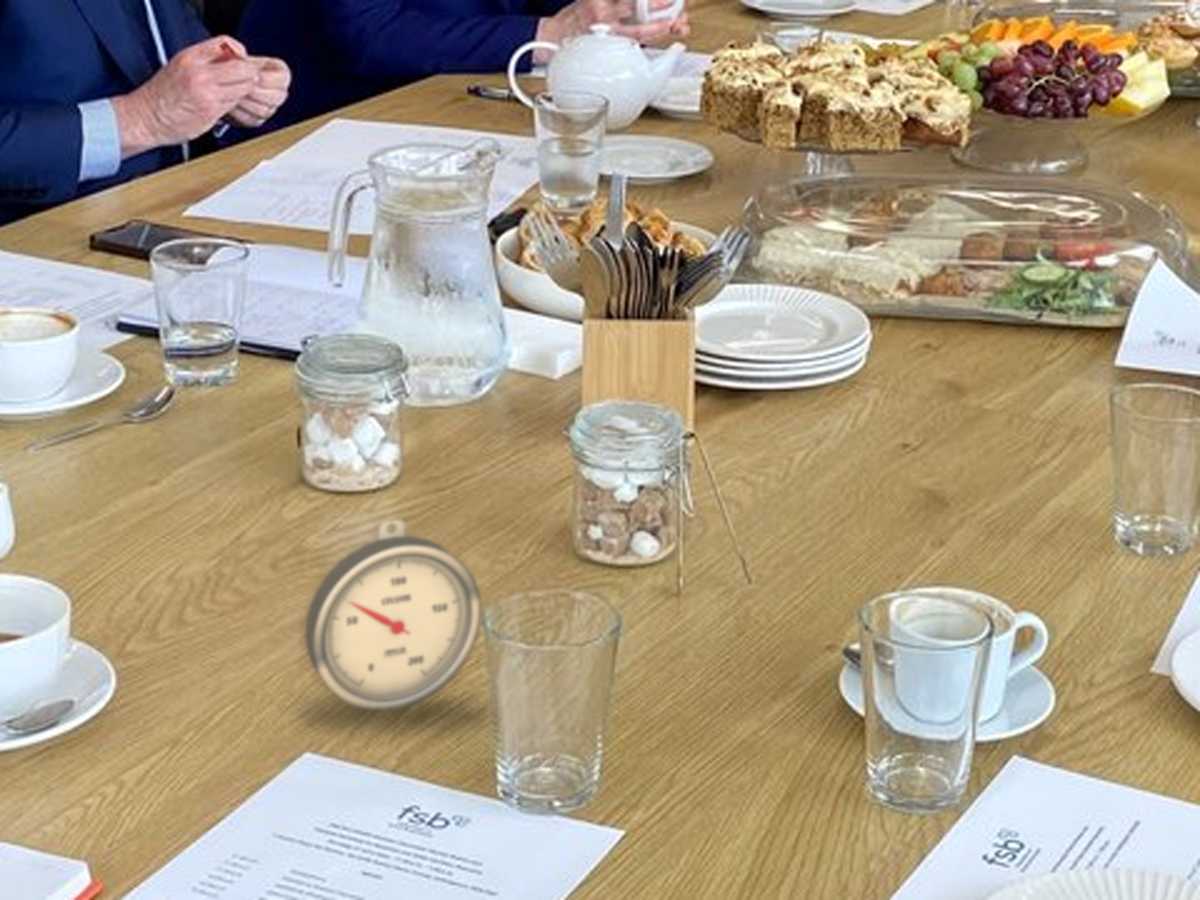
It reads value=62.5 unit=°C
